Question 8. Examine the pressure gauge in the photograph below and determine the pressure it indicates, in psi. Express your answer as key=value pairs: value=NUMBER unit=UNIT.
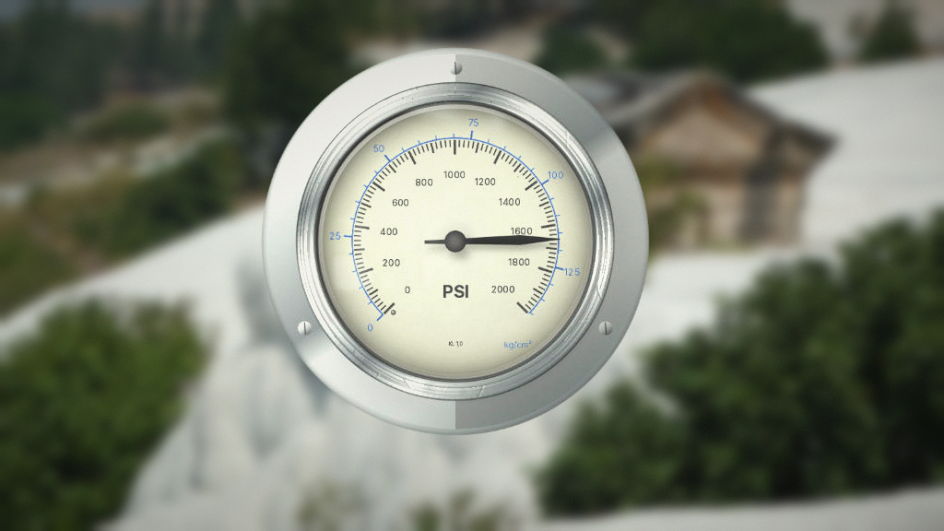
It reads value=1660 unit=psi
